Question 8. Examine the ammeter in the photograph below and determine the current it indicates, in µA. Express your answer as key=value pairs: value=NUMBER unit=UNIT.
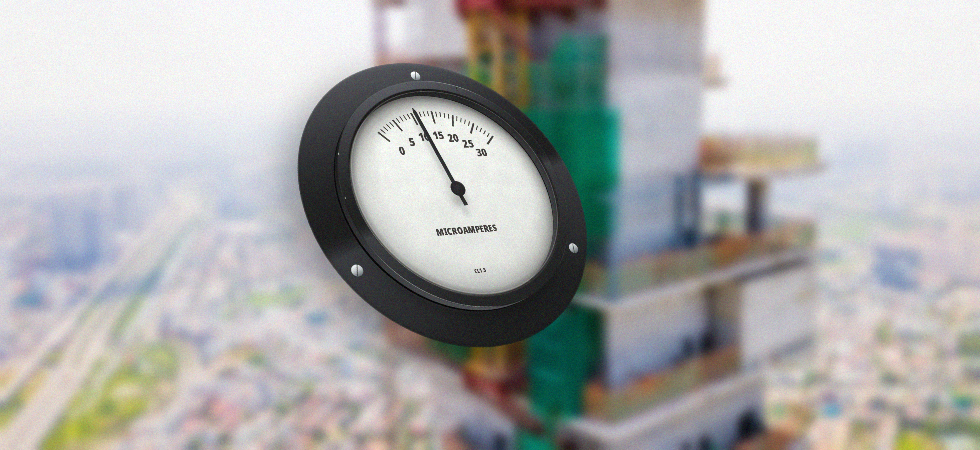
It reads value=10 unit=µA
